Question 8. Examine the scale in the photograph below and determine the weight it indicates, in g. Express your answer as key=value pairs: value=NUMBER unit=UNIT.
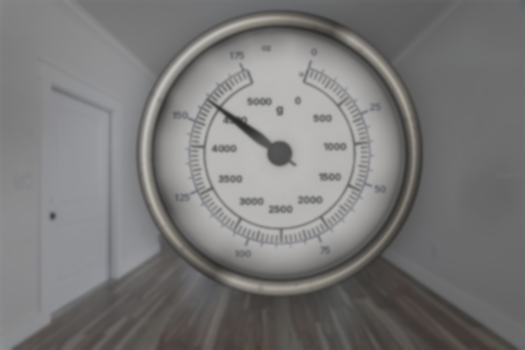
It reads value=4500 unit=g
